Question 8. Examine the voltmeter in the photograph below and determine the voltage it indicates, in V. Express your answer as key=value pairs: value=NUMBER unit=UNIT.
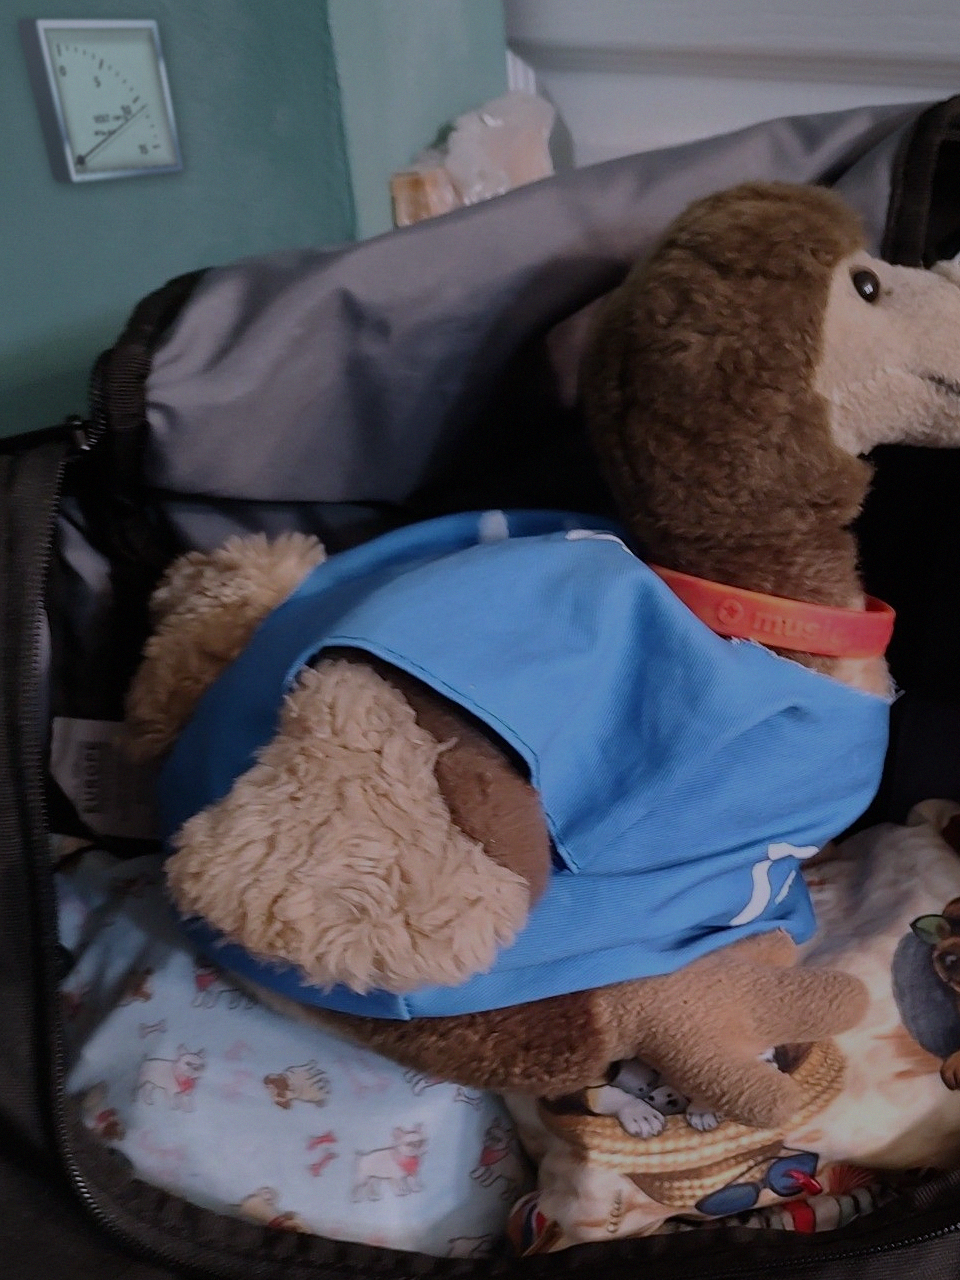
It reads value=11 unit=V
